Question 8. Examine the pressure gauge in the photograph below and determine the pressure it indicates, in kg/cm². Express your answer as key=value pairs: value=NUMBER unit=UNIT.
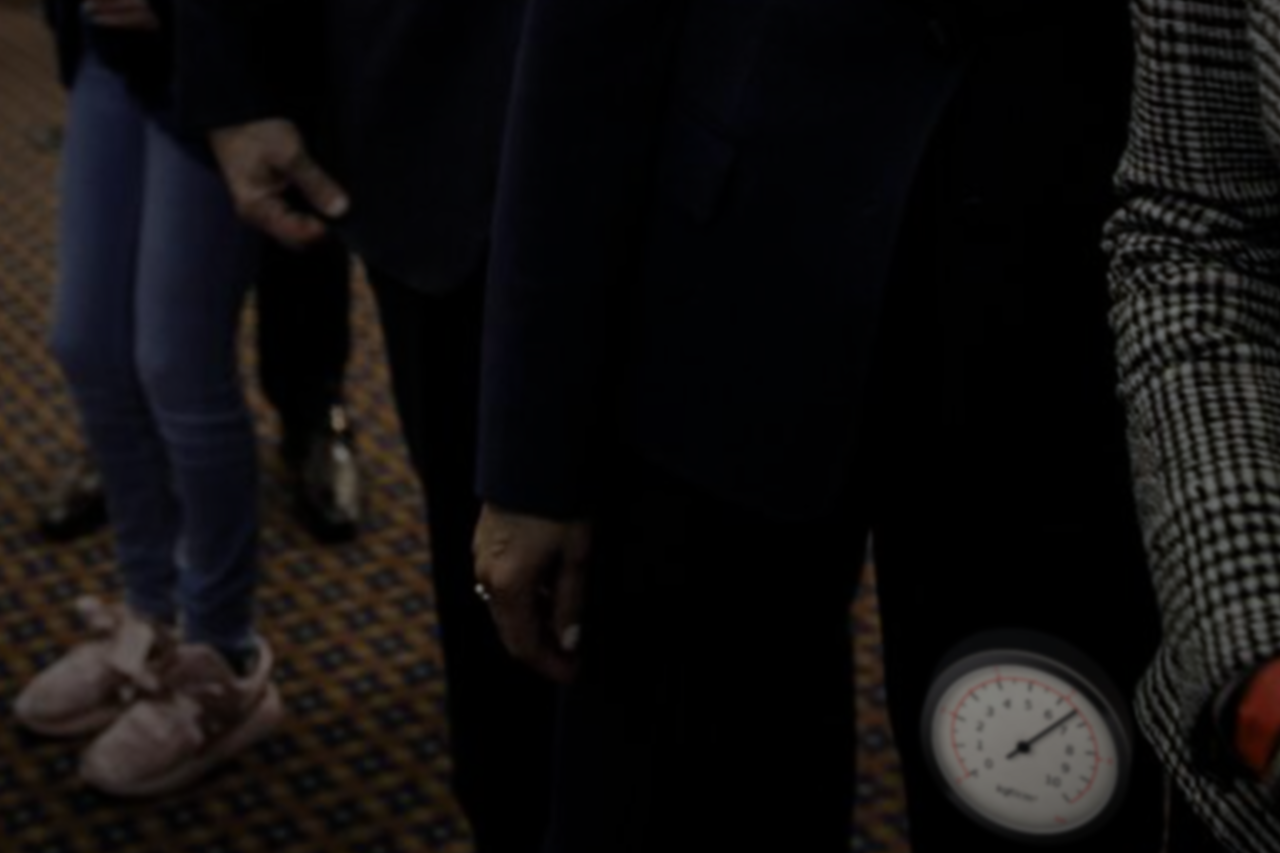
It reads value=6.5 unit=kg/cm²
